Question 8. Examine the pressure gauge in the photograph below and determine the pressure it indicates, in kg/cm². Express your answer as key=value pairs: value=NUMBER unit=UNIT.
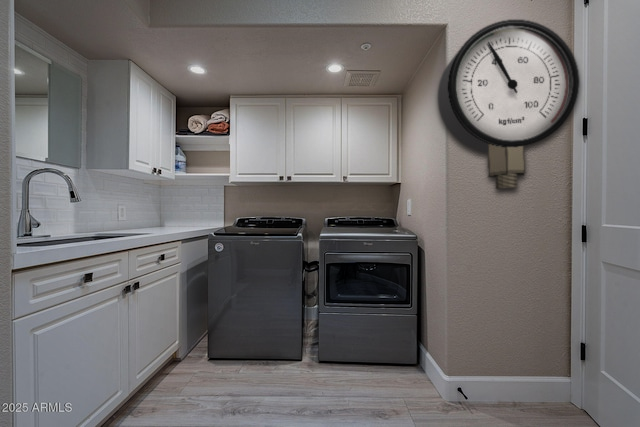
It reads value=40 unit=kg/cm²
